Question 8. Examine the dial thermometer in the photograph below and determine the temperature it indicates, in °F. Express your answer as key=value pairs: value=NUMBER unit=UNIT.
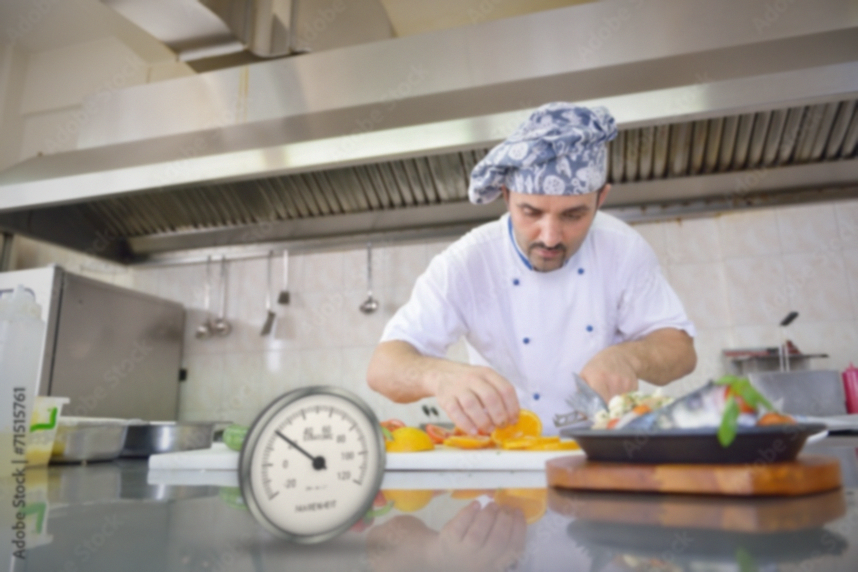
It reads value=20 unit=°F
